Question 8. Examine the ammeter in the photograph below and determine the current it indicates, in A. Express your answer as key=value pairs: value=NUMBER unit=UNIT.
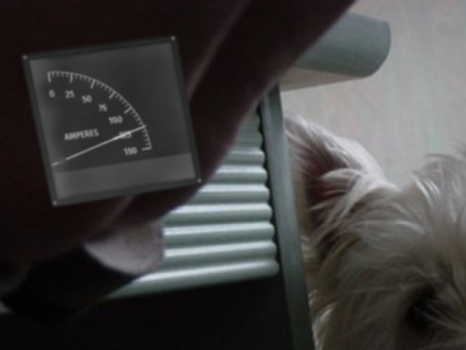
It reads value=125 unit=A
